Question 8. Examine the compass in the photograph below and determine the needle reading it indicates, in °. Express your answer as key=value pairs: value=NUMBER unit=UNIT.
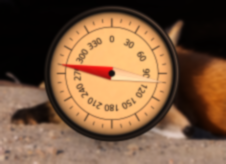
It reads value=280 unit=°
